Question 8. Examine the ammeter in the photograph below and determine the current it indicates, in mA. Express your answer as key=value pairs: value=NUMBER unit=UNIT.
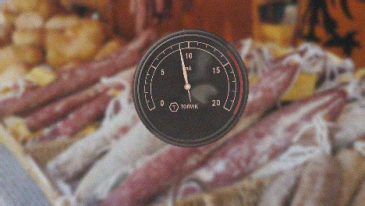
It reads value=9 unit=mA
